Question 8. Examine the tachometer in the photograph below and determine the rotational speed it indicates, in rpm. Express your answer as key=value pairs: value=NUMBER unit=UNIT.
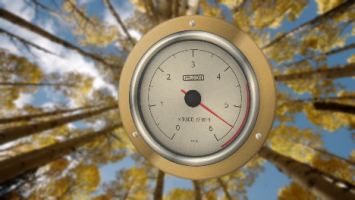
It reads value=5500 unit=rpm
